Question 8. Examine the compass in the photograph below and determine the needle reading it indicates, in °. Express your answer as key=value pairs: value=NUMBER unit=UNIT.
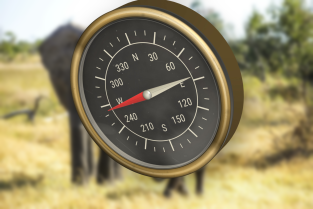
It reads value=265 unit=°
